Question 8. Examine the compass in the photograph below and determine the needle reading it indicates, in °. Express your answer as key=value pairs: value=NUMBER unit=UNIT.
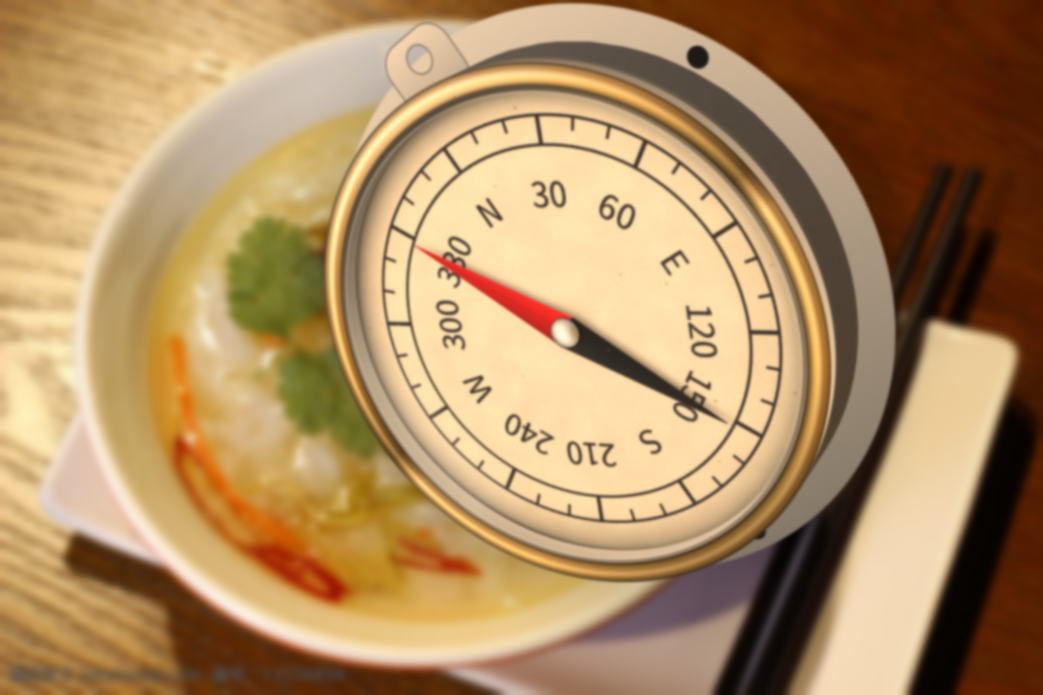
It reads value=330 unit=°
